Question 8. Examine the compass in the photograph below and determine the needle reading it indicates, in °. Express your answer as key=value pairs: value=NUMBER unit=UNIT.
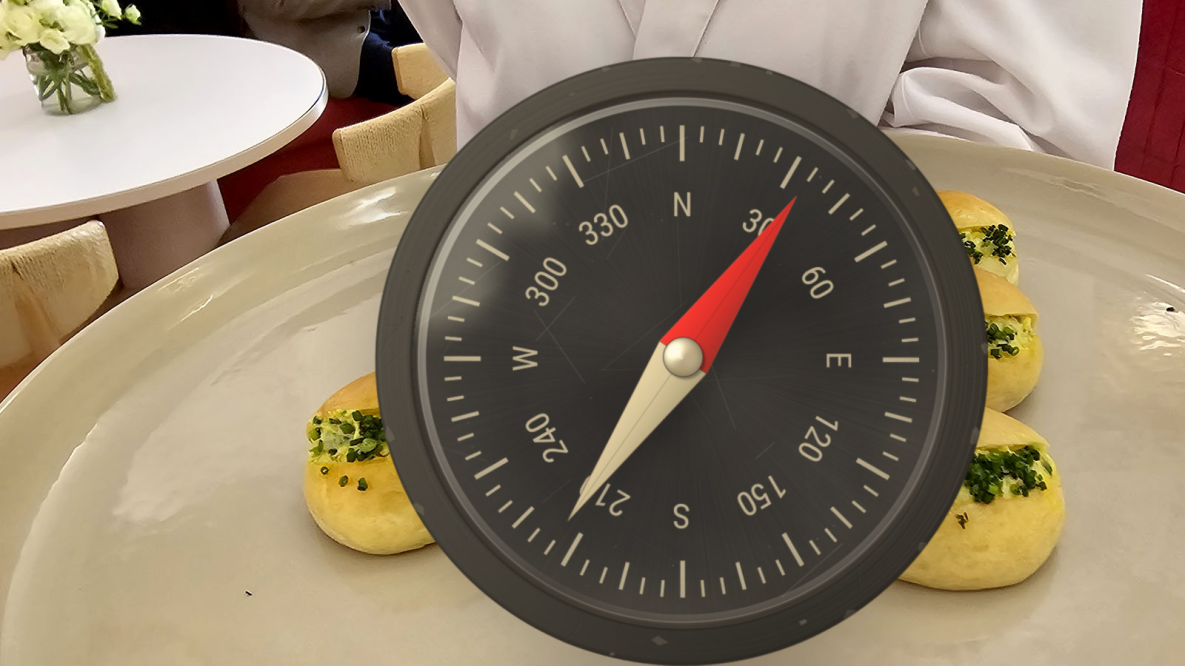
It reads value=35 unit=°
